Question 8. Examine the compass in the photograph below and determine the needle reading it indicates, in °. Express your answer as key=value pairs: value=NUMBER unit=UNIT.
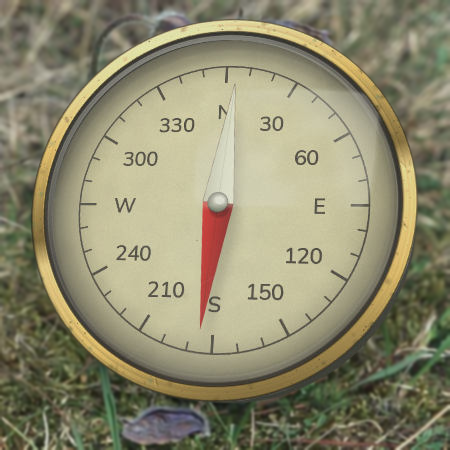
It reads value=185 unit=°
